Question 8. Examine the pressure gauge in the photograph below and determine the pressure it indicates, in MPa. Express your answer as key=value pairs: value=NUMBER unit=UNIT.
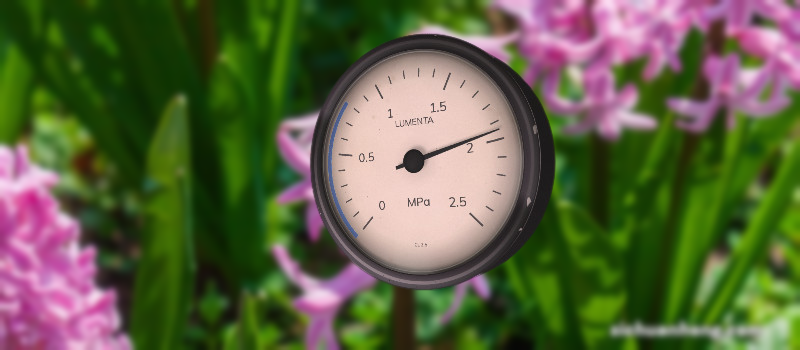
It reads value=1.95 unit=MPa
